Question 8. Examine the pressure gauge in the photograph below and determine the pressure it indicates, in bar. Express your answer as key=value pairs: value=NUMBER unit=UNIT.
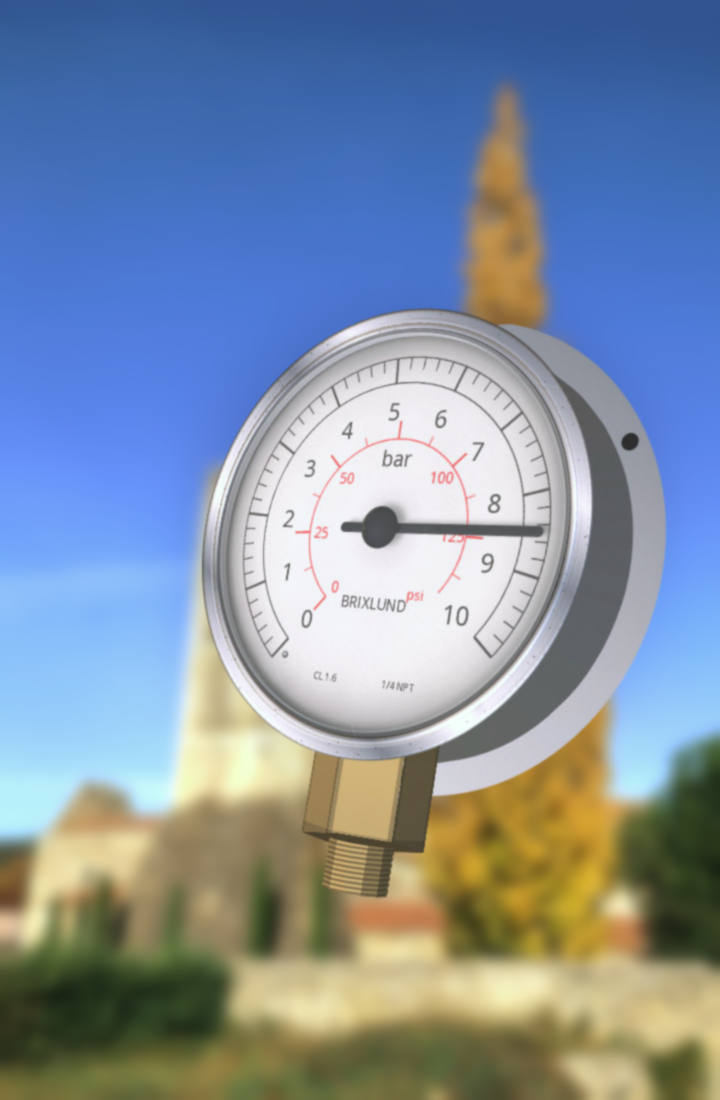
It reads value=8.5 unit=bar
